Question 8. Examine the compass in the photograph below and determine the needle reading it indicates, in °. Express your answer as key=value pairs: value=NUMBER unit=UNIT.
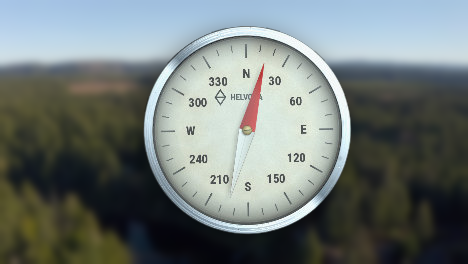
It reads value=15 unit=°
